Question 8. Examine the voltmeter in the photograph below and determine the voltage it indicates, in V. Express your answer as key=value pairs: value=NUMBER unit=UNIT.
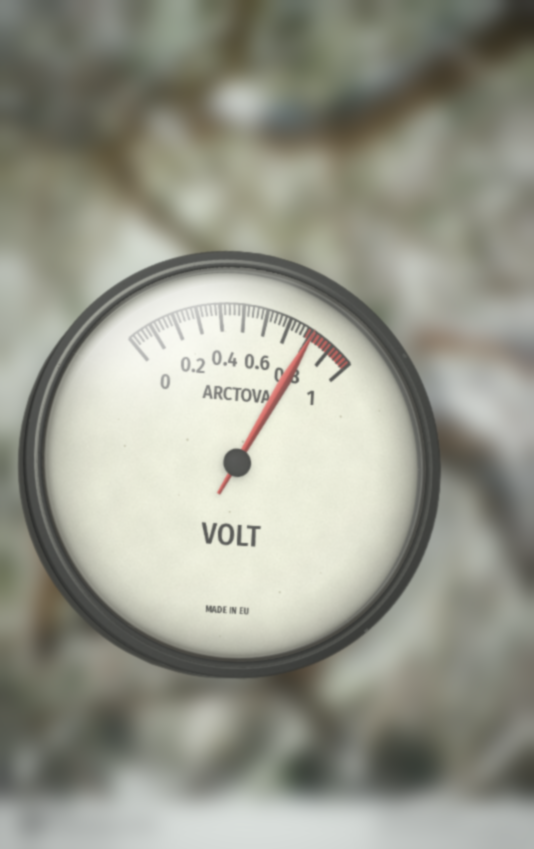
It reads value=0.8 unit=V
